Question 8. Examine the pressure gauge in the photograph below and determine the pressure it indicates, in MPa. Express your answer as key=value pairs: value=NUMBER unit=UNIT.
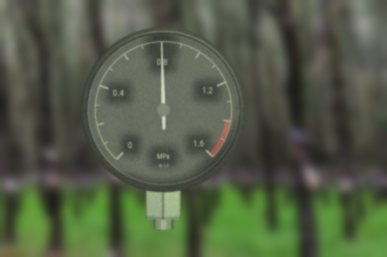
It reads value=0.8 unit=MPa
